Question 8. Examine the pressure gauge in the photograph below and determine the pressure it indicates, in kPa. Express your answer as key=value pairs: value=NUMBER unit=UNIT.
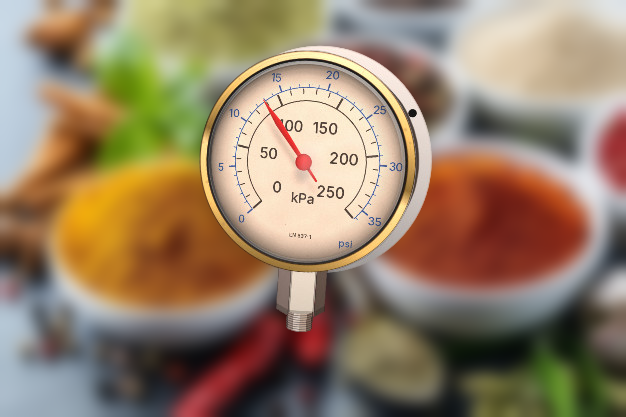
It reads value=90 unit=kPa
